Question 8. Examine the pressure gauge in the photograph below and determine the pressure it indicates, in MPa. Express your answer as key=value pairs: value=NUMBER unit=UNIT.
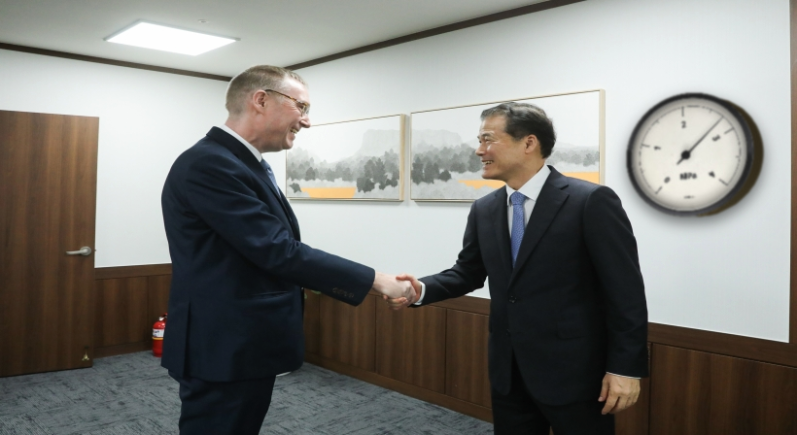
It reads value=2.75 unit=MPa
